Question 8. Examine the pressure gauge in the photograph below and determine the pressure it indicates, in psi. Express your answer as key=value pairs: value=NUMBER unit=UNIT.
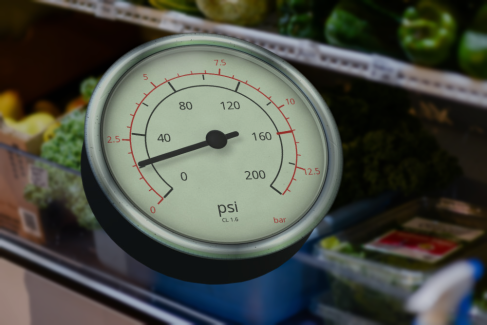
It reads value=20 unit=psi
